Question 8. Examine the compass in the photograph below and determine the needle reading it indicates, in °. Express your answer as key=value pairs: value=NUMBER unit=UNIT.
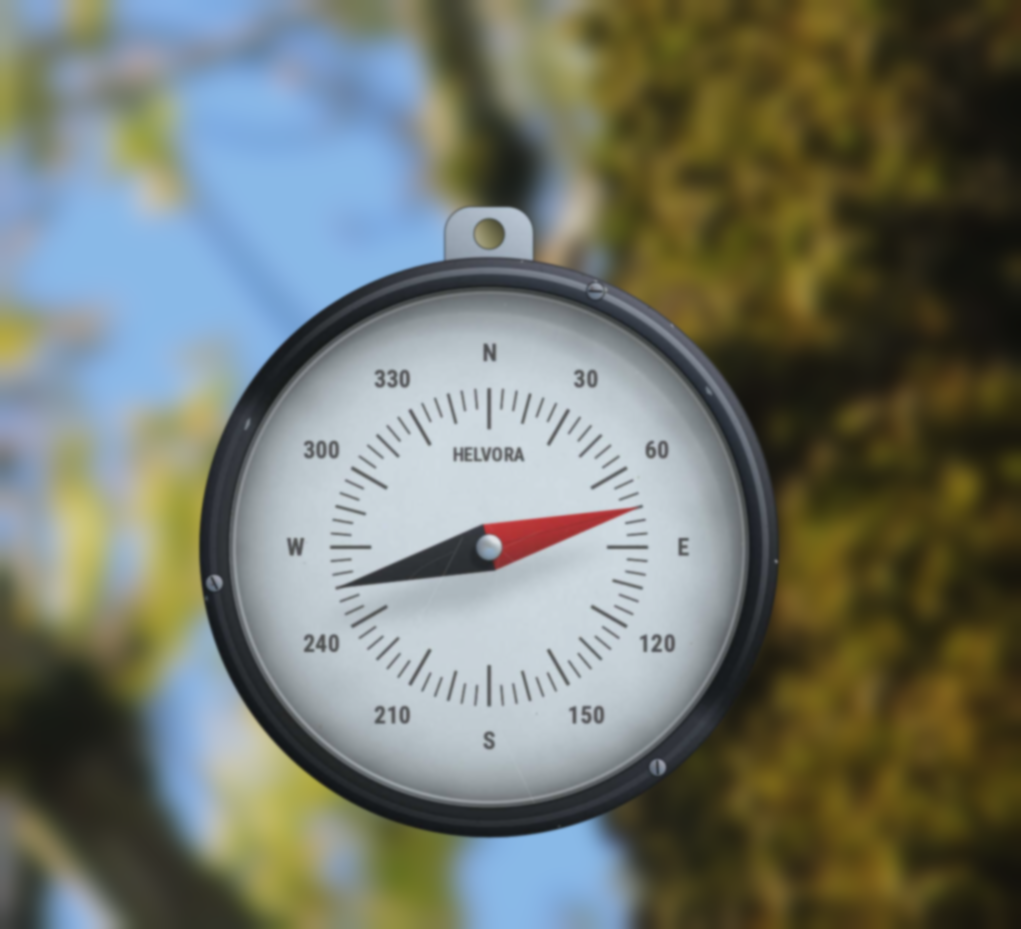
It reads value=75 unit=°
